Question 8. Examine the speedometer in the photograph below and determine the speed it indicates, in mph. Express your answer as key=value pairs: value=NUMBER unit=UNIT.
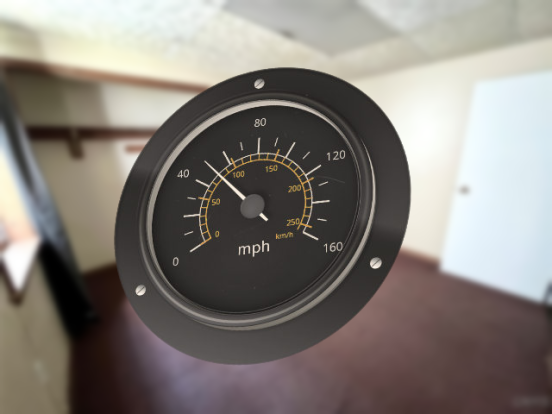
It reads value=50 unit=mph
